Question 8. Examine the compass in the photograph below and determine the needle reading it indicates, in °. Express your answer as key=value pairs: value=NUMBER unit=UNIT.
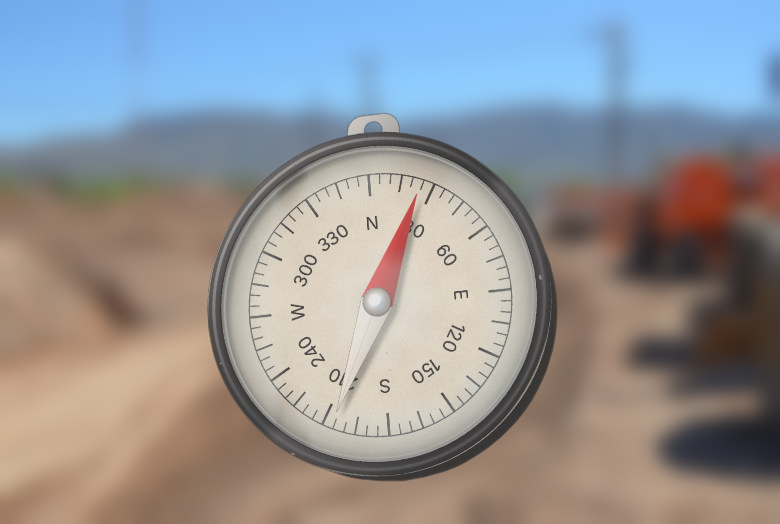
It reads value=25 unit=°
